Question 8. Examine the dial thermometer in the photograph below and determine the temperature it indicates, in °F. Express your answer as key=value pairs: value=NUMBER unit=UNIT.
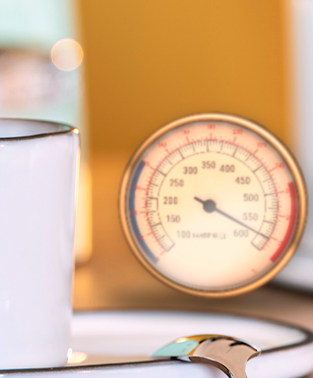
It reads value=575 unit=°F
